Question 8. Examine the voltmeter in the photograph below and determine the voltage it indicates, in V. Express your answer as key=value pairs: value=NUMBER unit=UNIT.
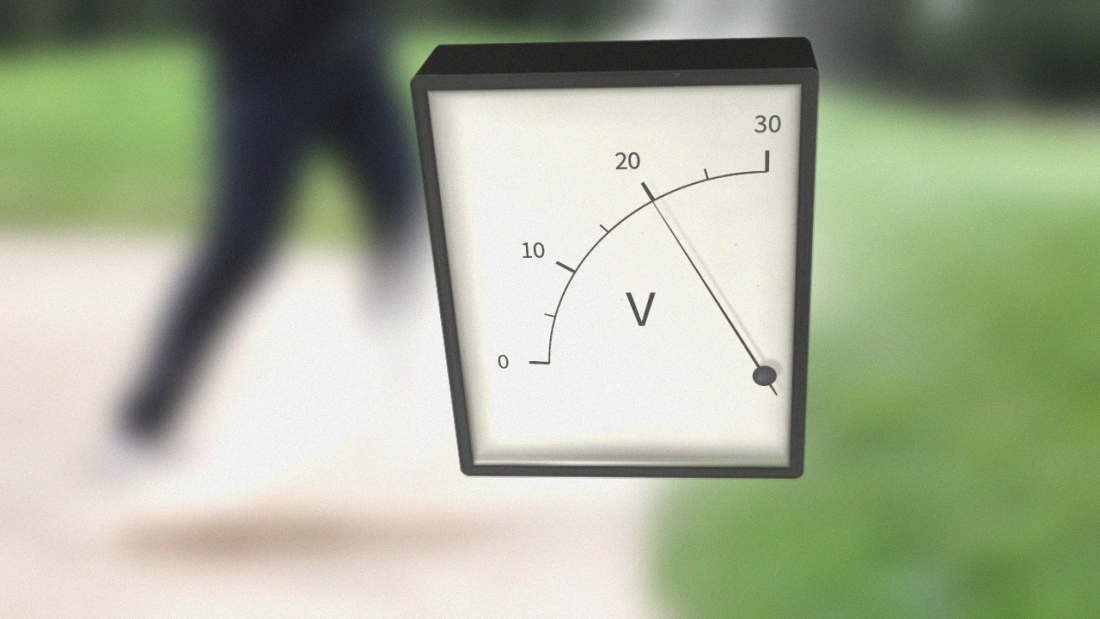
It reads value=20 unit=V
